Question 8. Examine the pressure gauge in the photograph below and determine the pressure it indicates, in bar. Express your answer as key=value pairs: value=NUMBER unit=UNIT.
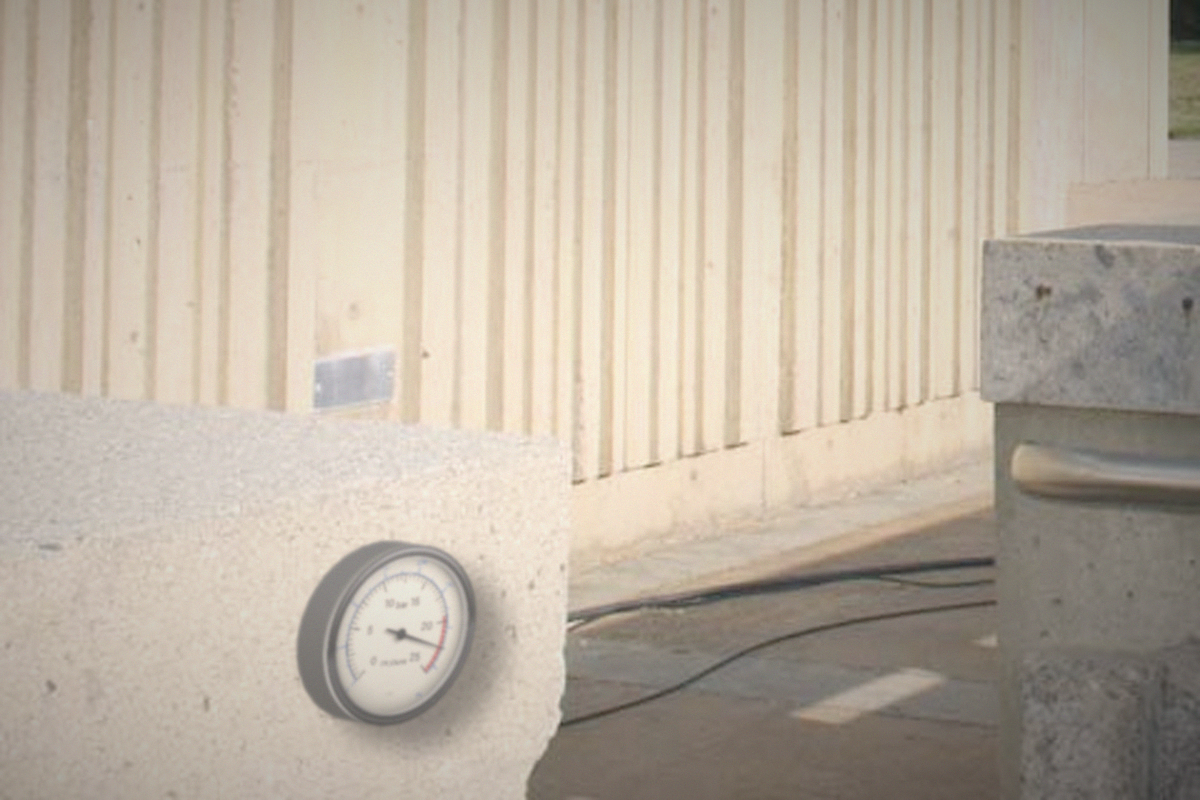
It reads value=22.5 unit=bar
